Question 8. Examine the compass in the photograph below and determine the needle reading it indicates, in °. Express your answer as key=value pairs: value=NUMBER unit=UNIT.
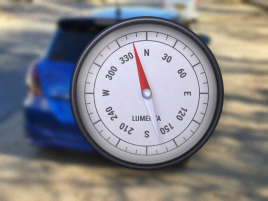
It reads value=345 unit=°
